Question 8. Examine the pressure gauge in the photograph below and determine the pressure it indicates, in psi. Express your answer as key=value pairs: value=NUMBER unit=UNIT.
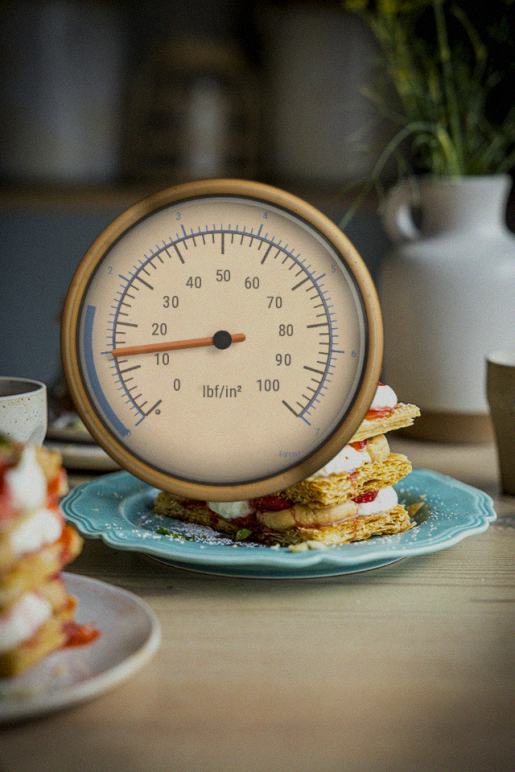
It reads value=14 unit=psi
